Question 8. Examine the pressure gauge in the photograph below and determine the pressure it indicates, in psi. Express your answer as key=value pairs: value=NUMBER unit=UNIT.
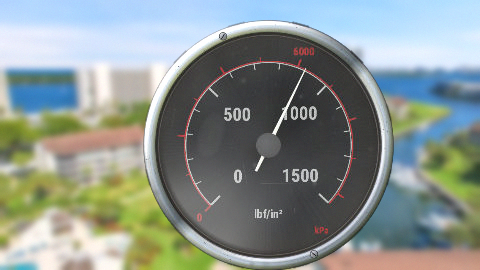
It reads value=900 unit=psi
